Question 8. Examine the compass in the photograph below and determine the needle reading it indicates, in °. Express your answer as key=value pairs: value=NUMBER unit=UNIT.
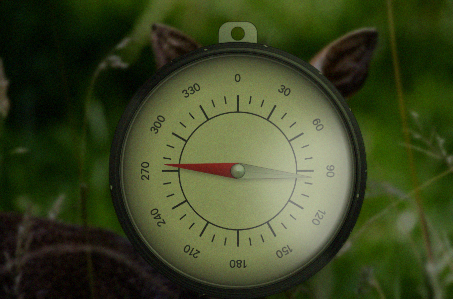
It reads value=275 unit=°
